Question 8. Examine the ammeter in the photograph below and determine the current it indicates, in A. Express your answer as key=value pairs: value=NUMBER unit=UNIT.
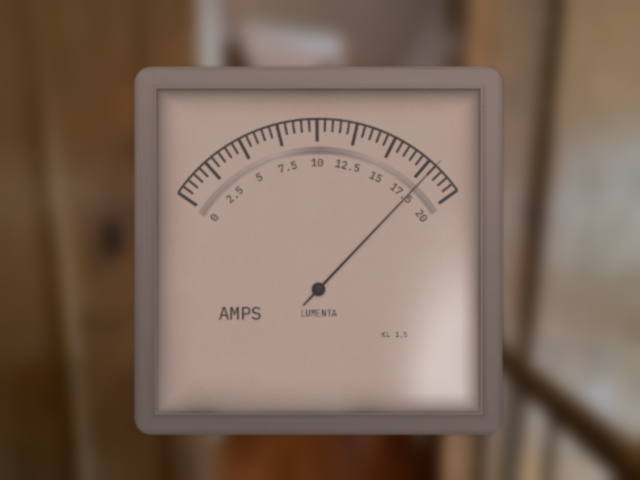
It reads value=18 unit=A
